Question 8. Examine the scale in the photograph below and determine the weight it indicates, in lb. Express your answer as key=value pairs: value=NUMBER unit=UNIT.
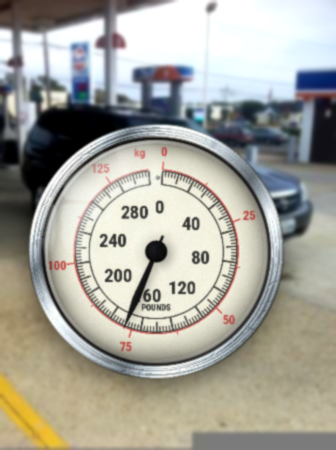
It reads value=170 unit=lb
